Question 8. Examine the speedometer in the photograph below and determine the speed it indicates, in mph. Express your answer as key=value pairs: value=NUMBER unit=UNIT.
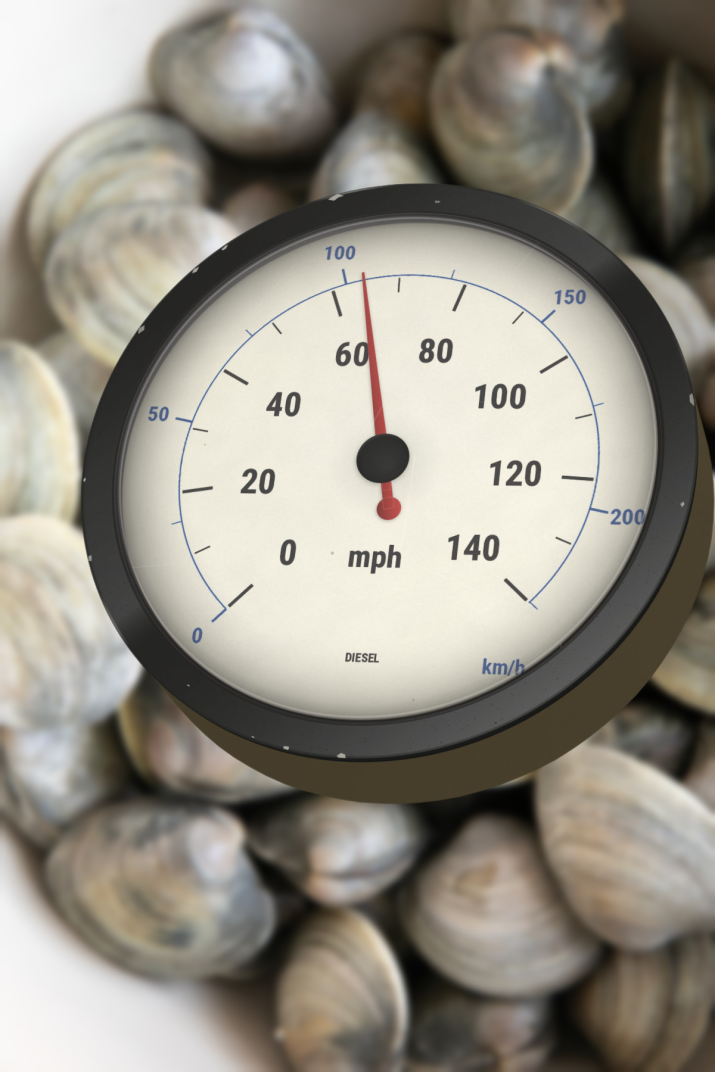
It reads value=65 unit=mph
